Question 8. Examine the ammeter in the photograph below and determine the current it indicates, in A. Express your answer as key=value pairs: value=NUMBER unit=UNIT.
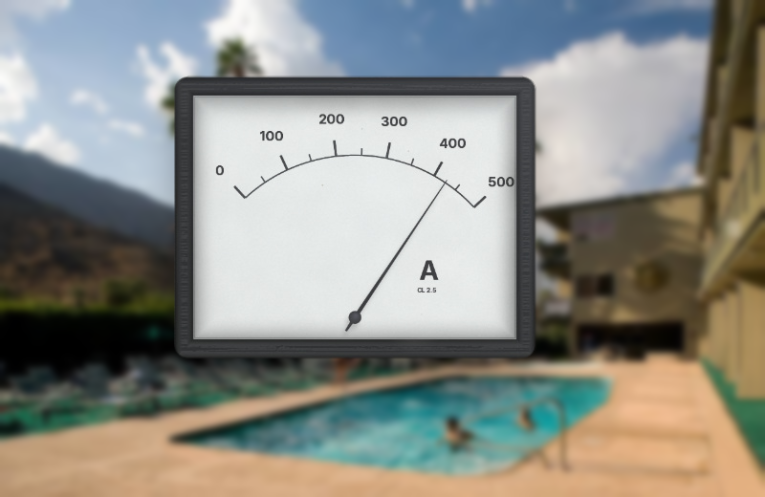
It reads value=425 unit=A
